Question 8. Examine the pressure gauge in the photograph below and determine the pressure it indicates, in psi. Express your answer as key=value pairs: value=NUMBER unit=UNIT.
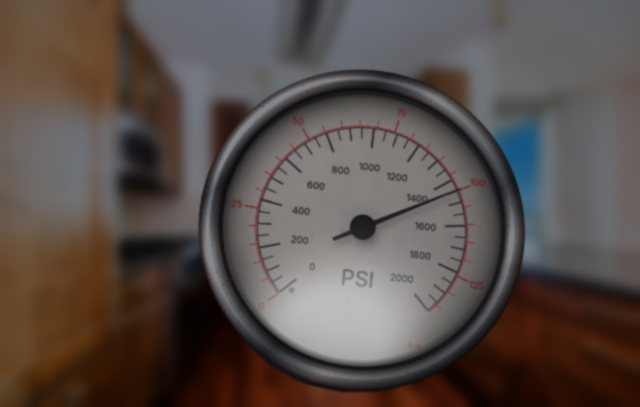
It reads value=1450 unit=psi
